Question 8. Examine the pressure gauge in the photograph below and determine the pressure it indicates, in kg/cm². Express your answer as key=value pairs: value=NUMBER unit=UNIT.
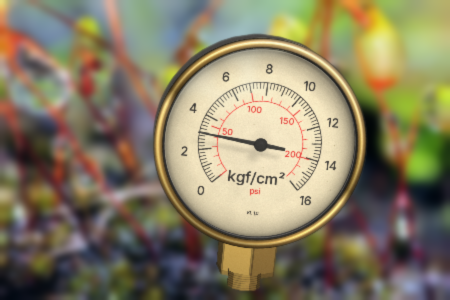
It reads value=3 unit=kg/cm²
